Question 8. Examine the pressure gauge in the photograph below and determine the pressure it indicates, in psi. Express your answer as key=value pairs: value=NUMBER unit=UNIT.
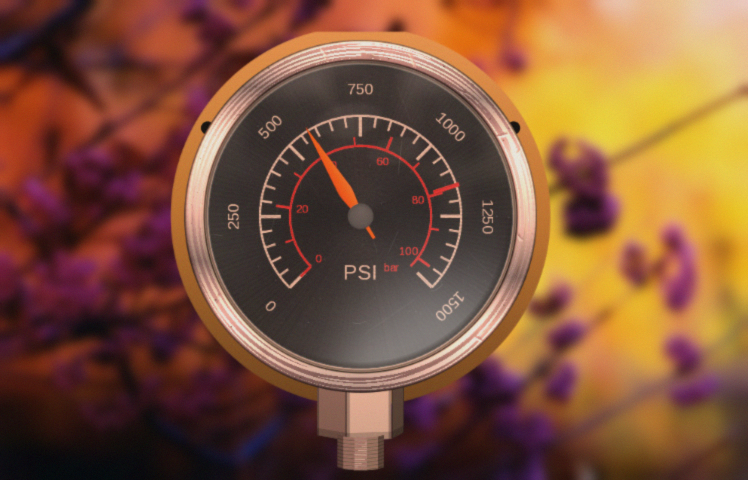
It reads value=575 unit=psi
